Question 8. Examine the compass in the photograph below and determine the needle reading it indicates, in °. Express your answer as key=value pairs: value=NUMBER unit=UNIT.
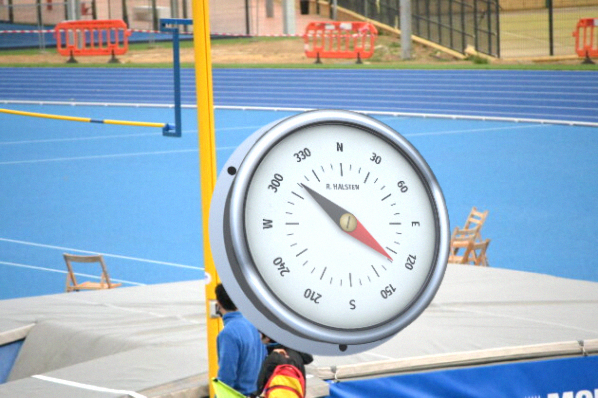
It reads value=130 unit=°
